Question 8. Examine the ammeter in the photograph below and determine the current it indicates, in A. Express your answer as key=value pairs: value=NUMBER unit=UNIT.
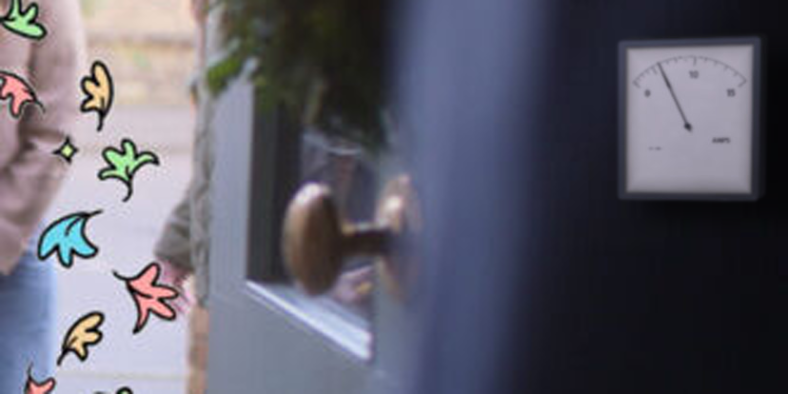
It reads value=6 unit=A
